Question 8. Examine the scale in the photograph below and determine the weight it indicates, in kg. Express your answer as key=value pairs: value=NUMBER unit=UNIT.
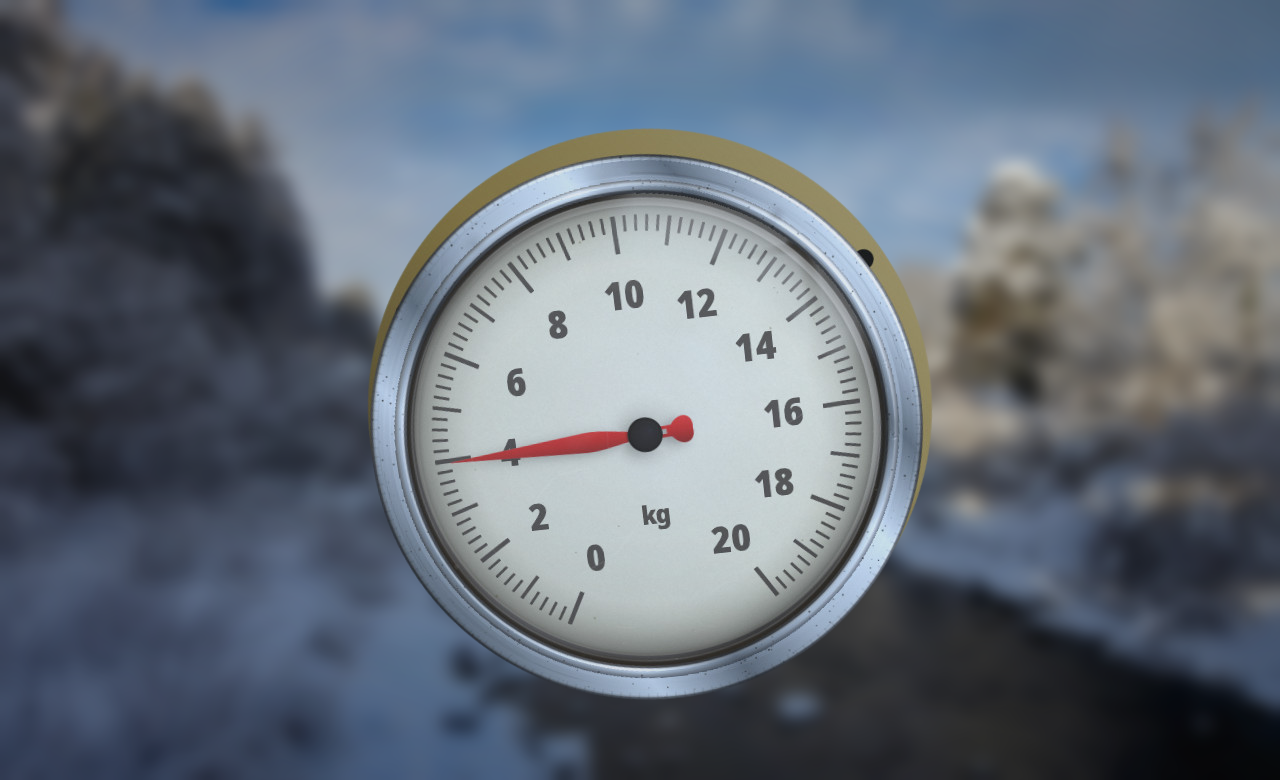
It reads value=4 unit=kg
